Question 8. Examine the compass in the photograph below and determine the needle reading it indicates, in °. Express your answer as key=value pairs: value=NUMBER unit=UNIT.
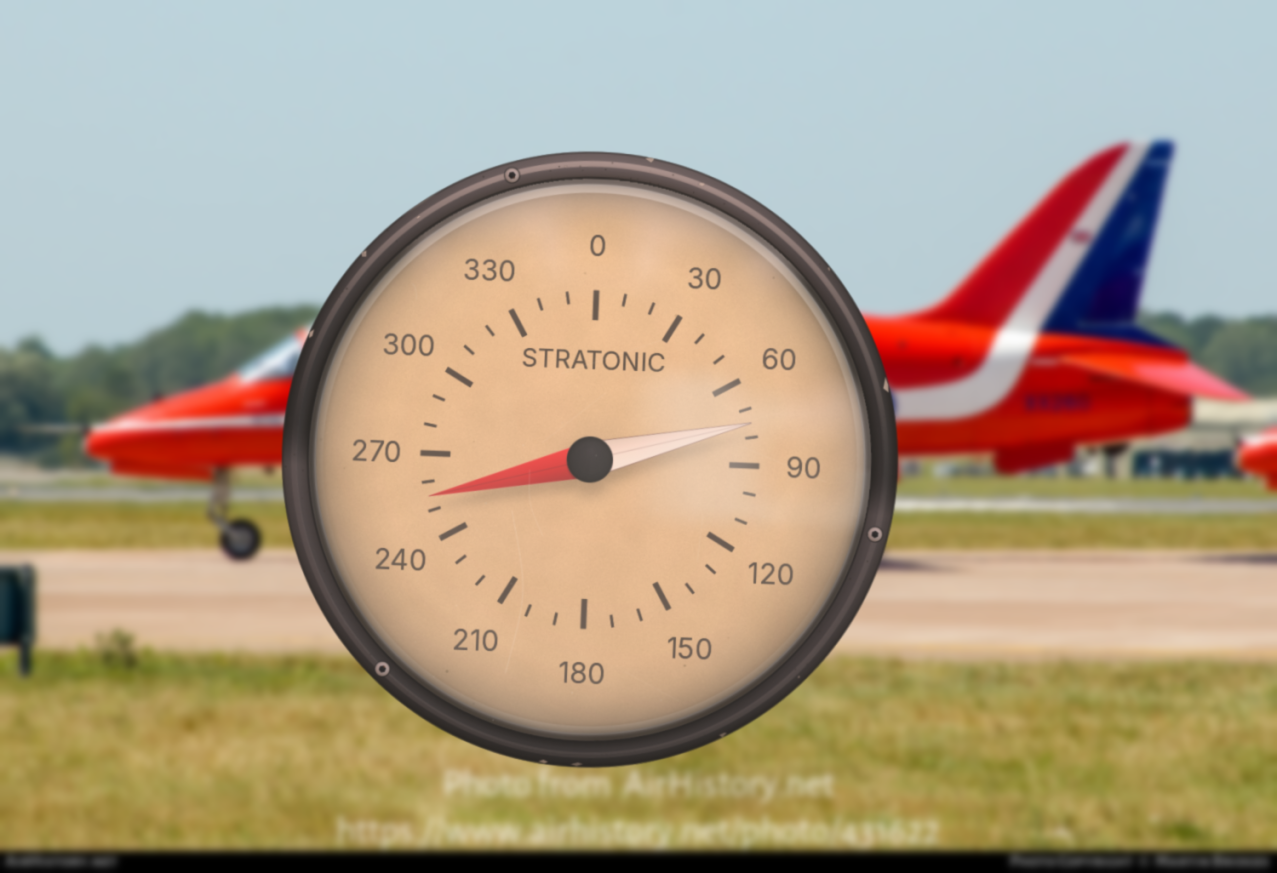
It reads value=255 unit=°
